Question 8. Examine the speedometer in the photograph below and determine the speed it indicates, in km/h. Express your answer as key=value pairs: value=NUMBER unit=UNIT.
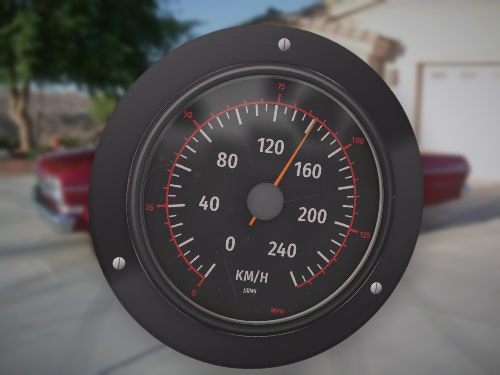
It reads value=140 unit=km/h
